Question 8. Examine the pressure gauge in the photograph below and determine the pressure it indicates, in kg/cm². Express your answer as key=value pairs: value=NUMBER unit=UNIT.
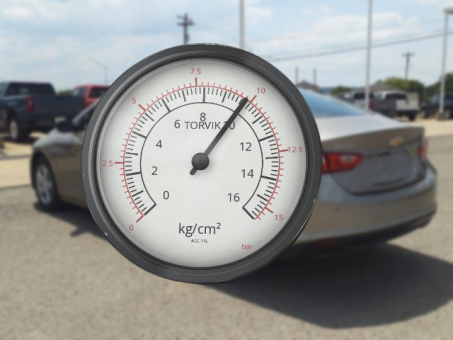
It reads value=10 unit=kg/cm²
